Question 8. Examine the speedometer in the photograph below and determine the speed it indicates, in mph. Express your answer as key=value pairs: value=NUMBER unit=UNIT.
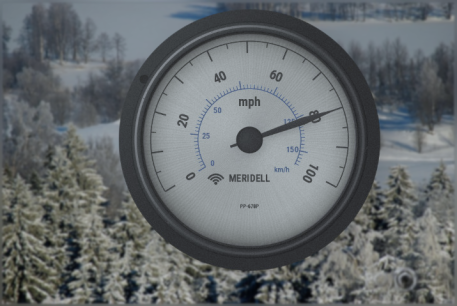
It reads value=80 unit=mph
